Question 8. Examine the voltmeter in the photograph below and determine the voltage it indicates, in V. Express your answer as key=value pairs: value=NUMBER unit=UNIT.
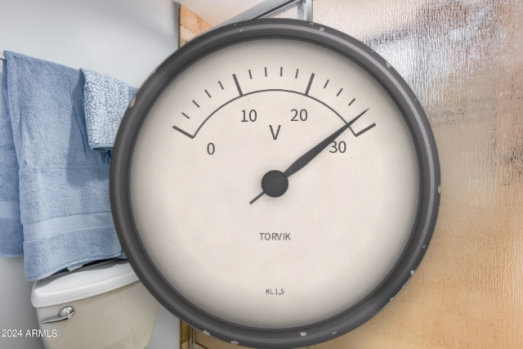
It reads value=28 unit=V
